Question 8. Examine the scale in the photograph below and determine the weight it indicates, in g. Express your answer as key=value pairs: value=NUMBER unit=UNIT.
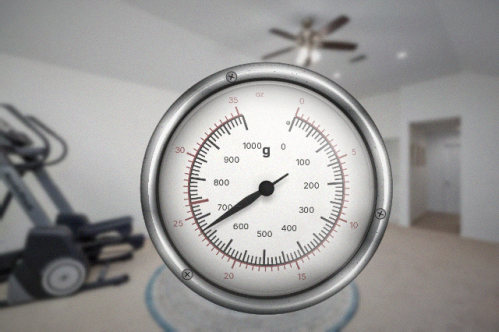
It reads value=670 unit=g
